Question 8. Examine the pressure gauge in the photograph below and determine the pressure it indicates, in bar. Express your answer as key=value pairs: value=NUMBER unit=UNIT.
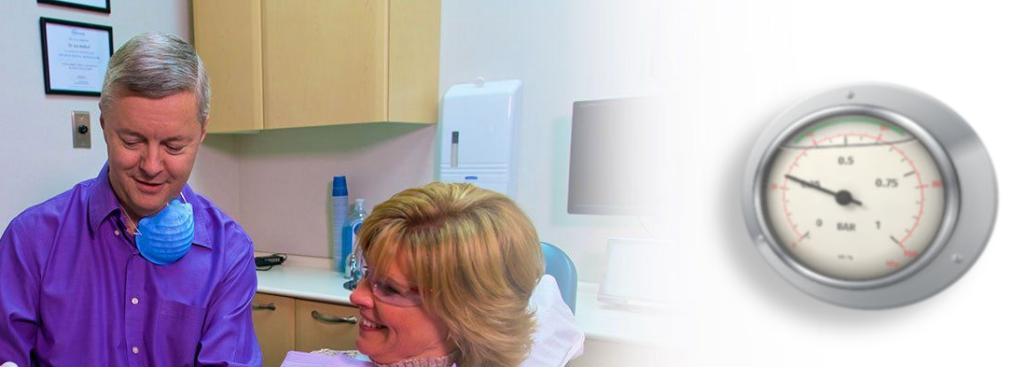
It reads value=0.25 unit=bar
